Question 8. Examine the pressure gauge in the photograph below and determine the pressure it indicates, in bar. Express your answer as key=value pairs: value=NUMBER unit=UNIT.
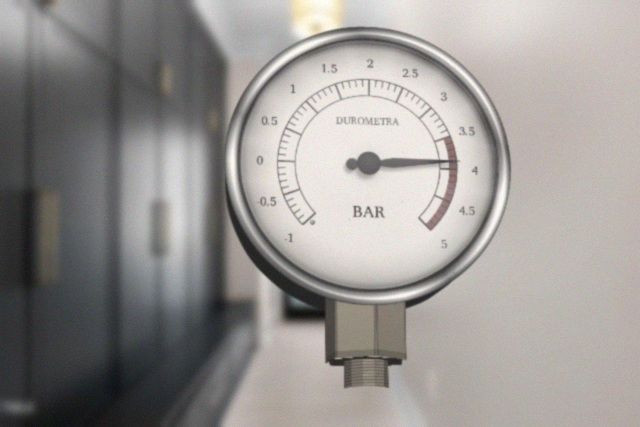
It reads value=3.9 unit=bar
